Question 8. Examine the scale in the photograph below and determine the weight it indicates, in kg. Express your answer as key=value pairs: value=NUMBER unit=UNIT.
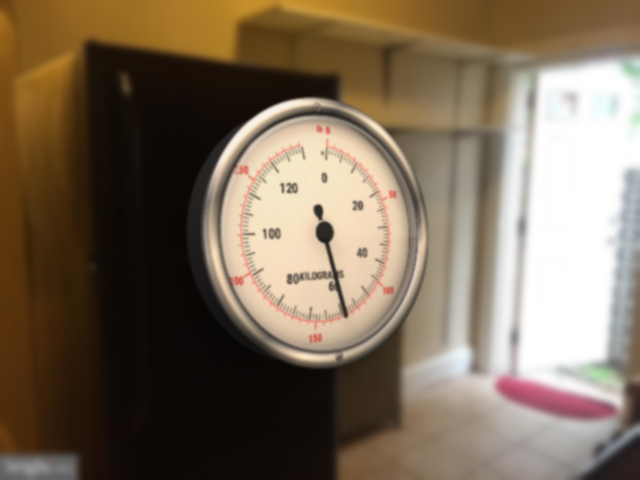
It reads value=60 unit=kg
